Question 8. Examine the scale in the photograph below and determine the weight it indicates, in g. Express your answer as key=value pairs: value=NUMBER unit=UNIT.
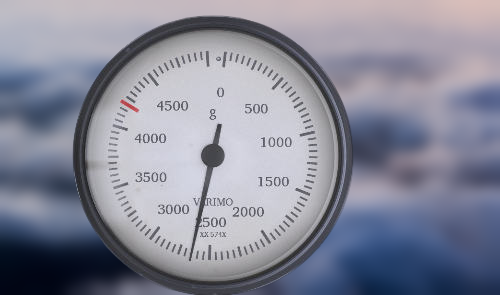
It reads value=2650 unit=g
